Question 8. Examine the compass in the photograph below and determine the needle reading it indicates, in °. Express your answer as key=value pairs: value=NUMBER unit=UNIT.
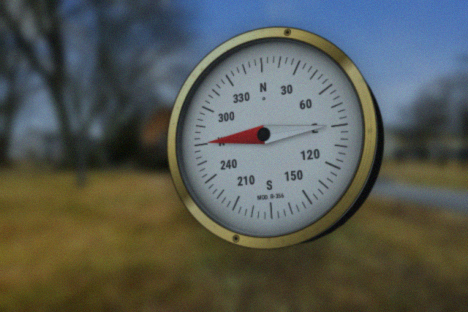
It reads value=270 unit=°
